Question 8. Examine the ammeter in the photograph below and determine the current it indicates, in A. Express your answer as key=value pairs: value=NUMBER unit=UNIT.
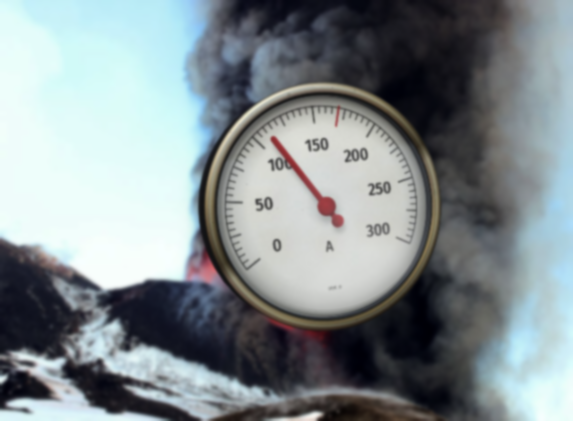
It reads value=110 unit=A
